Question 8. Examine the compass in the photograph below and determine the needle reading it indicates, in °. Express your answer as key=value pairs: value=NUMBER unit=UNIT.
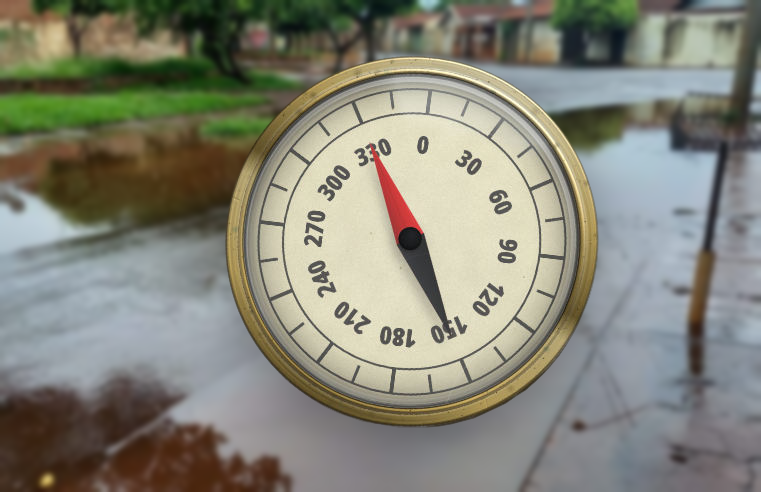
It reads value=330 unit=°
